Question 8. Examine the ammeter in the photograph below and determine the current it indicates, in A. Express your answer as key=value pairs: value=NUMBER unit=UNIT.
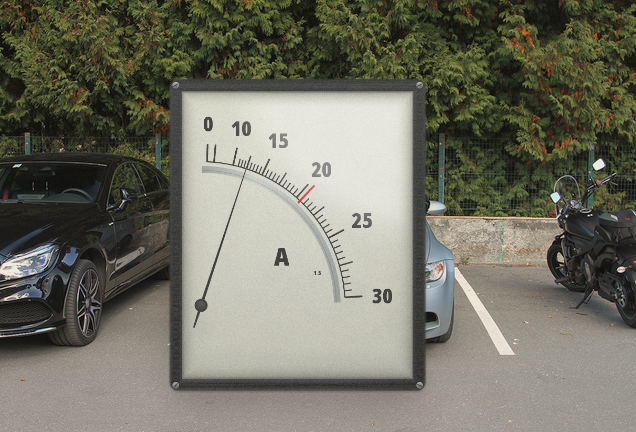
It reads value=12.5 unit=A
